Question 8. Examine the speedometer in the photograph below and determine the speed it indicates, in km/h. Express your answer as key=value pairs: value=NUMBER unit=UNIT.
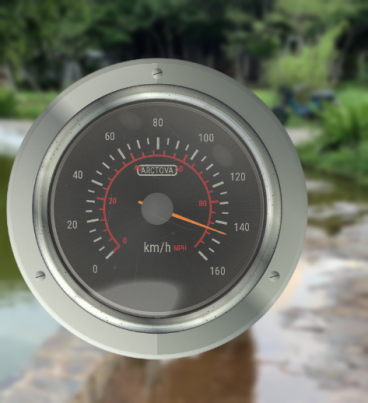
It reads value=145 unit=km/h
